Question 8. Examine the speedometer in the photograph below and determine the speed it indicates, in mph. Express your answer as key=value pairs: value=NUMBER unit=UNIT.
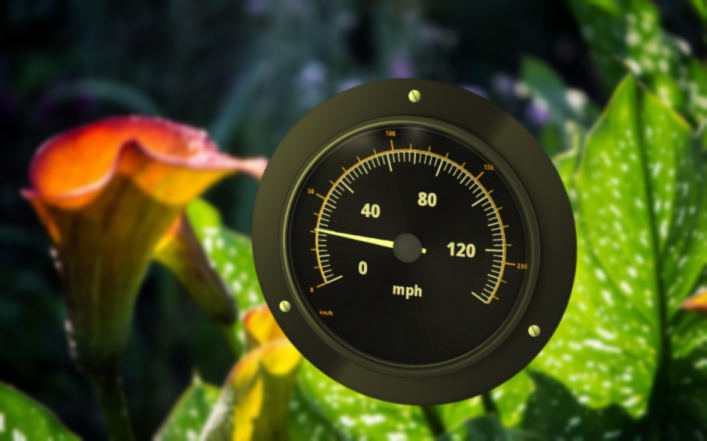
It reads value=20 unit=mph
